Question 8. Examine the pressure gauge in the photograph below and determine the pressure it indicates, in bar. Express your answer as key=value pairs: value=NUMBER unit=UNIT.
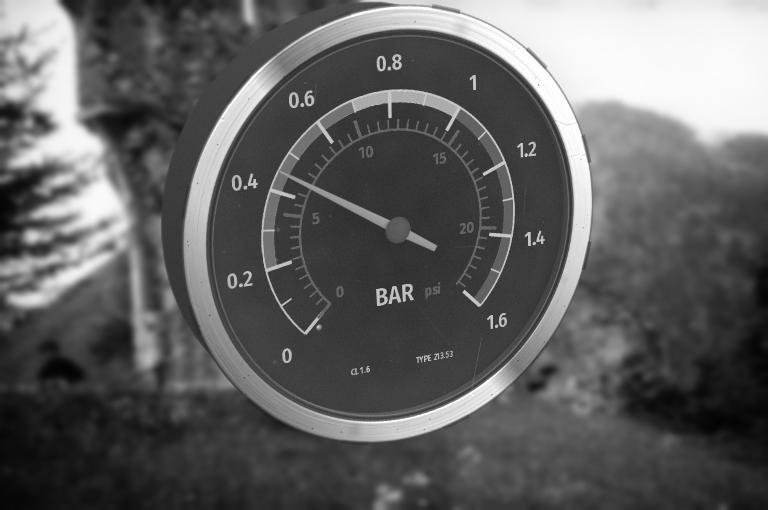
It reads value=0.45 unit=bar
